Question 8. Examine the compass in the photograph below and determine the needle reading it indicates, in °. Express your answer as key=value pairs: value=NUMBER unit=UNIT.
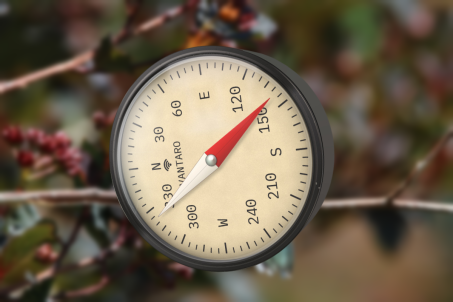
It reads value=142.5 unit=°
